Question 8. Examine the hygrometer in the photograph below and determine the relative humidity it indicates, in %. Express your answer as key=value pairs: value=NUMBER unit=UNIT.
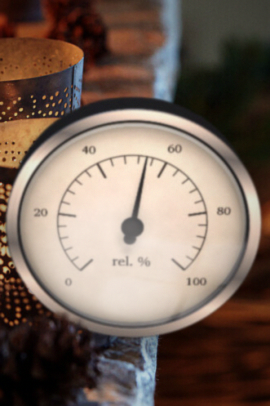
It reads value=54 unit=%
